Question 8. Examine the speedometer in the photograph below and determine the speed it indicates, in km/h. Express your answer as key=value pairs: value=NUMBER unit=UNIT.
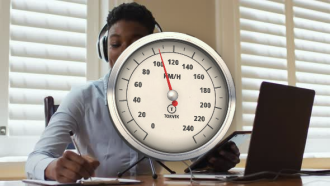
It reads value=105 unit=km/h
